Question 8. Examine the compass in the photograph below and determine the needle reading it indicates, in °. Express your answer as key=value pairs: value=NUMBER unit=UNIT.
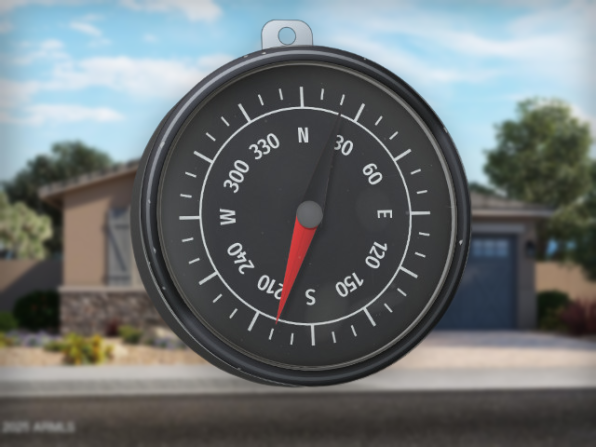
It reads value=200 unit=°
